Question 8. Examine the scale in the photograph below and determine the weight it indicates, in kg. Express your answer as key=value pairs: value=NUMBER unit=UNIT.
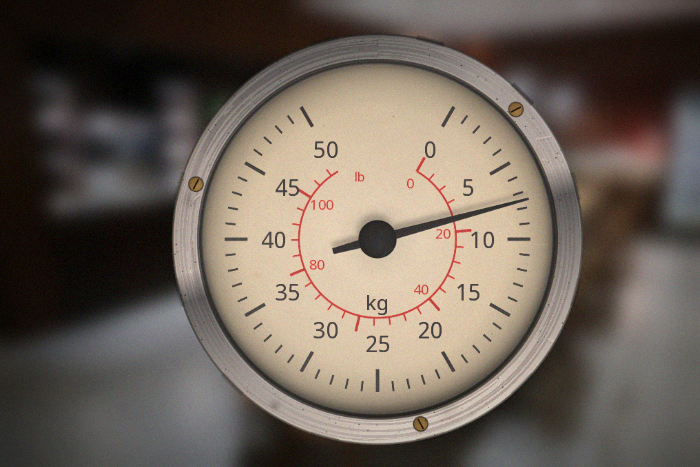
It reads value=7.5 unit=kg
